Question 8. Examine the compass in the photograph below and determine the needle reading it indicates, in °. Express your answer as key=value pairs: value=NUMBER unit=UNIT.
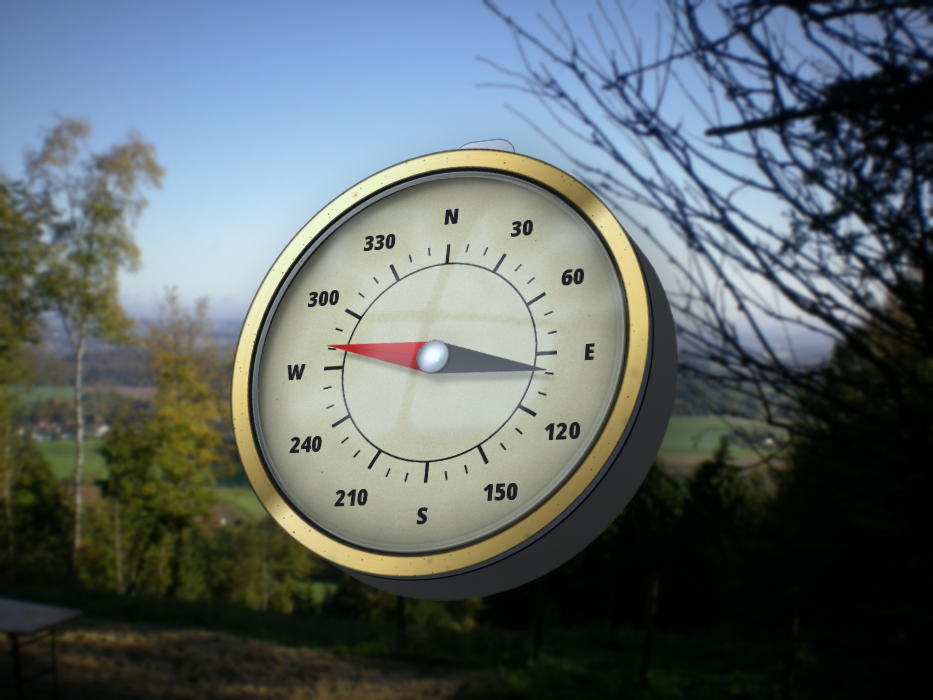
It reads value=280 unit=°
